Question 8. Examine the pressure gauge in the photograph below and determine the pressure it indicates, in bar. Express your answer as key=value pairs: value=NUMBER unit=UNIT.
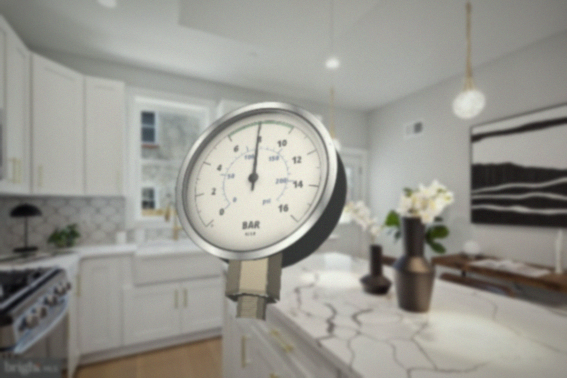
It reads value=8 unit=bar
